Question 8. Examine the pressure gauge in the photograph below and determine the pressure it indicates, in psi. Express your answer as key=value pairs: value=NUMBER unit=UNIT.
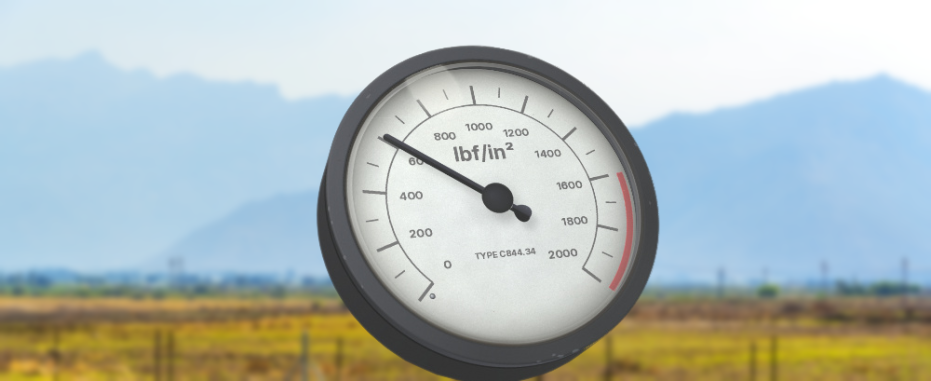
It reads value=600 unit=psi
